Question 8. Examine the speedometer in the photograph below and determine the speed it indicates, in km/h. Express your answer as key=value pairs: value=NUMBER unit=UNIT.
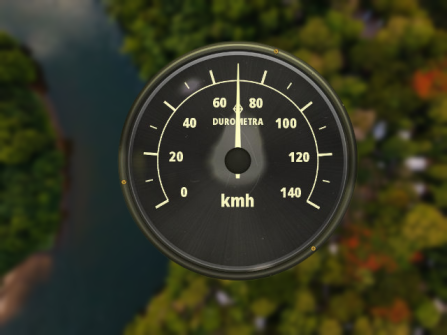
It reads value=70 unit=km/h
